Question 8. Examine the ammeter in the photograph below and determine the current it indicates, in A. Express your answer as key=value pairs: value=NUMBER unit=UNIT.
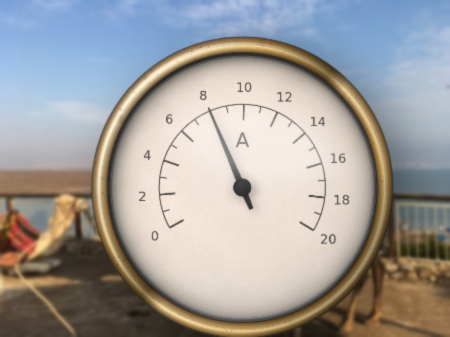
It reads value=8 unit=A
